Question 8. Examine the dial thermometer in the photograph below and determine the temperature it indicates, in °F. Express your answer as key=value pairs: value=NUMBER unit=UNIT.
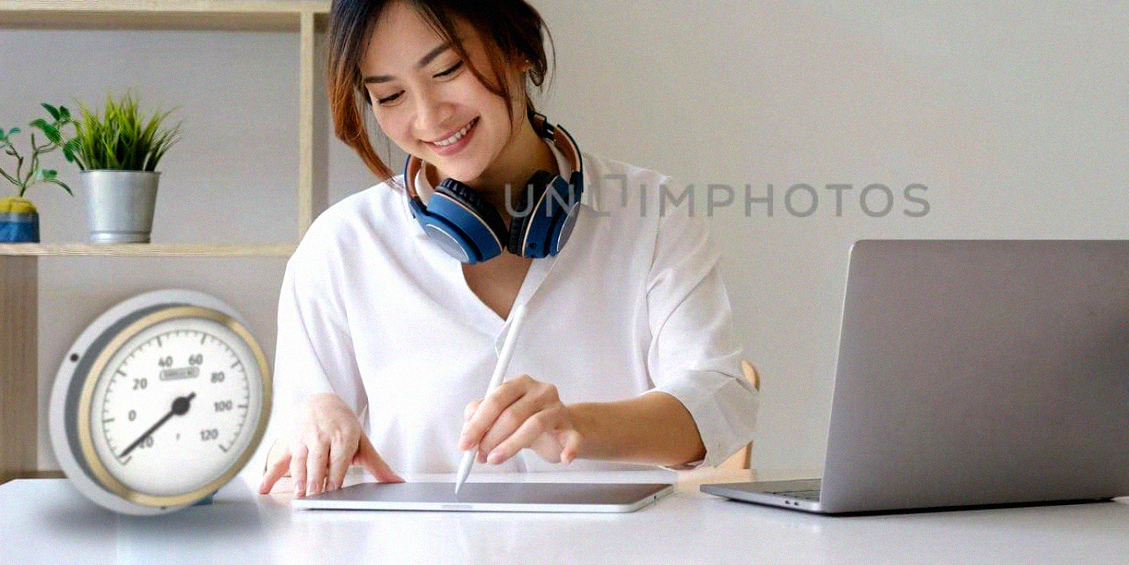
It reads value=-16 unit=°F
